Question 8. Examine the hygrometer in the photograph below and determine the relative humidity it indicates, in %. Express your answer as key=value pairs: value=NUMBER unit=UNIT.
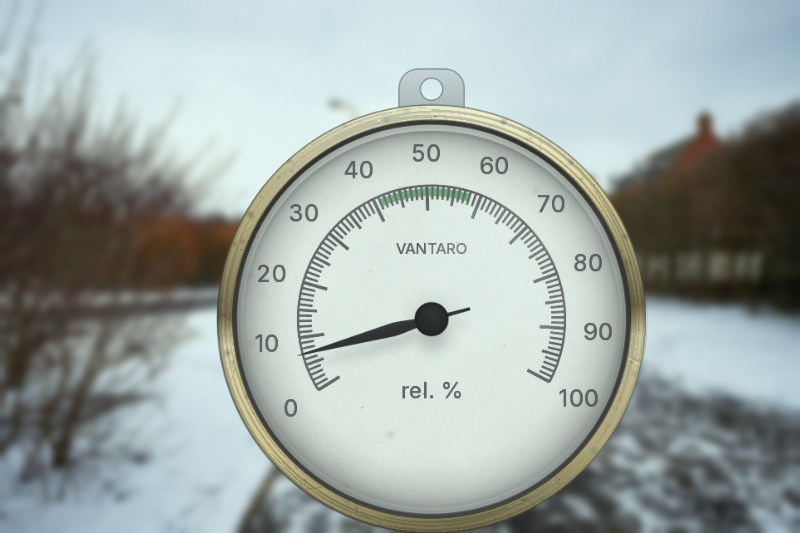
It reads value=7 unit=%
